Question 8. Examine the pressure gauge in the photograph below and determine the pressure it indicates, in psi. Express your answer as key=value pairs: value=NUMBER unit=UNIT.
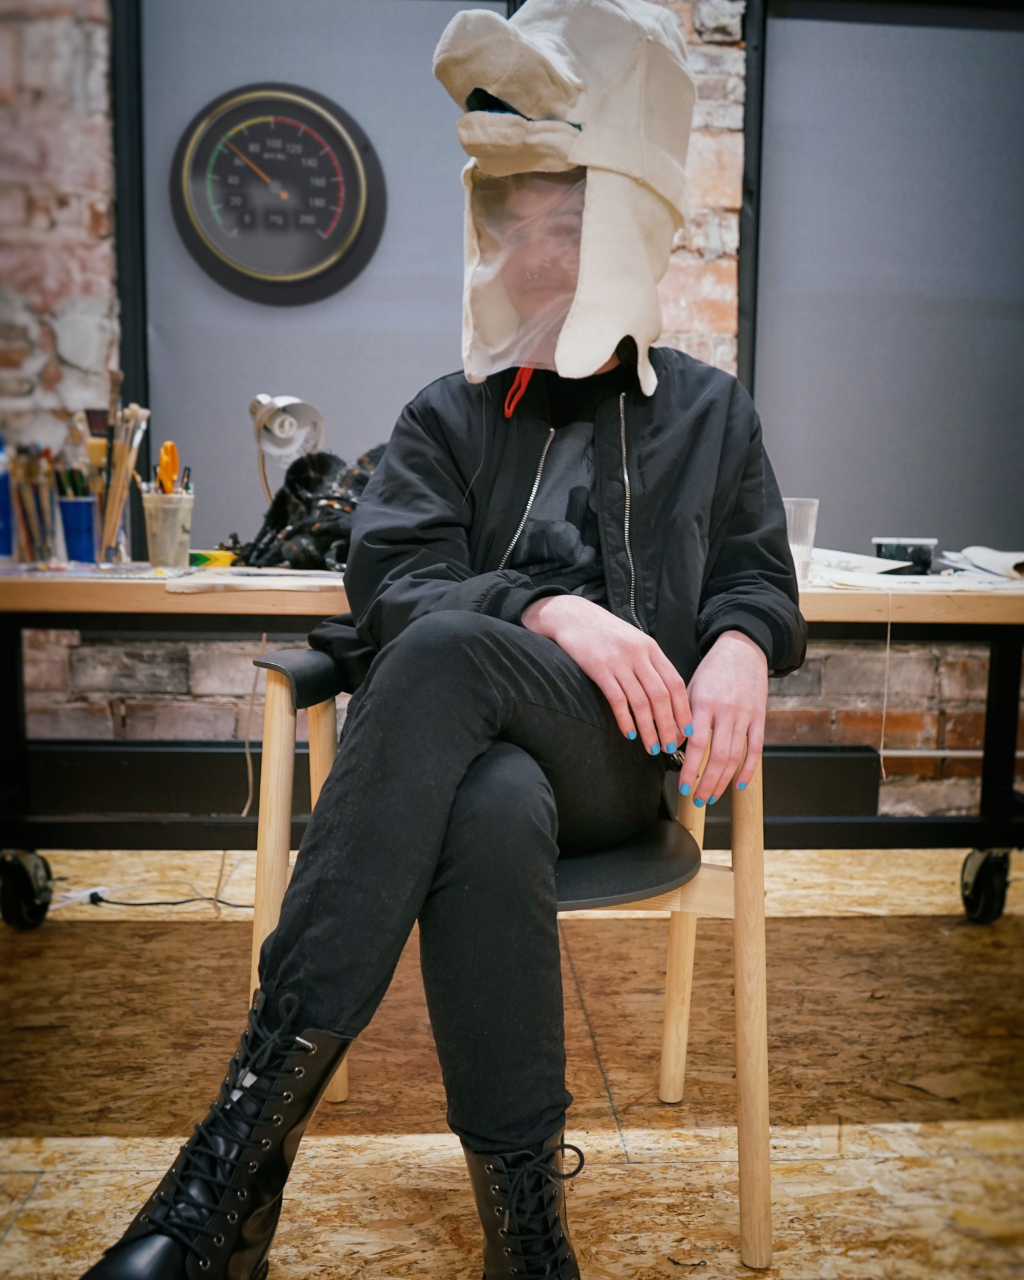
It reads value=65 unit=psi
